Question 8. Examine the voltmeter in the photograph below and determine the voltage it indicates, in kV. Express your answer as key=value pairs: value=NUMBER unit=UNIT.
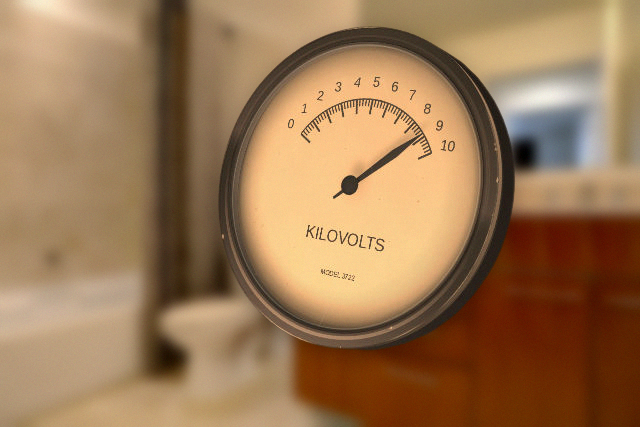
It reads value=9 unit=kV
